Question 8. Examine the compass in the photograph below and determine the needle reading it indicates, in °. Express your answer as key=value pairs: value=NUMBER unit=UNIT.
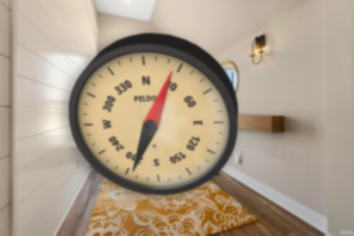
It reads value=25 unit=°
